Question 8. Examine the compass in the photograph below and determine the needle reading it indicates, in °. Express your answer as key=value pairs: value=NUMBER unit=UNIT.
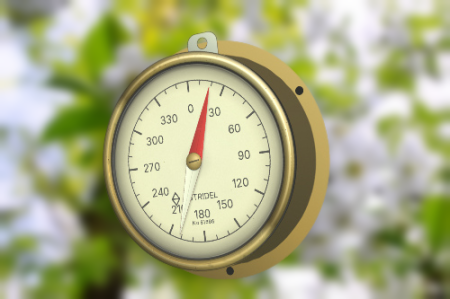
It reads value=20 unit=°
